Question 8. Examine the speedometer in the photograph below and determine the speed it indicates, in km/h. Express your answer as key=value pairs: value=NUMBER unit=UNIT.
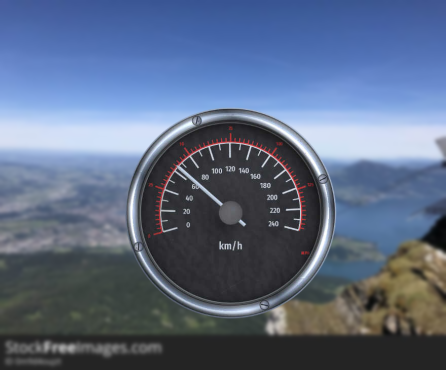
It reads value=65 unit=km/h
